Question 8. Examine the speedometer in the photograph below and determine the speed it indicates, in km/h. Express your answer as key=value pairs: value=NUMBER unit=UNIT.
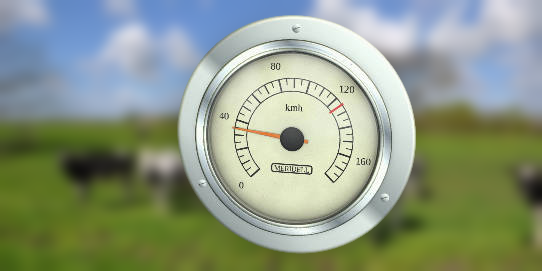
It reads value=35 unit=km/h
